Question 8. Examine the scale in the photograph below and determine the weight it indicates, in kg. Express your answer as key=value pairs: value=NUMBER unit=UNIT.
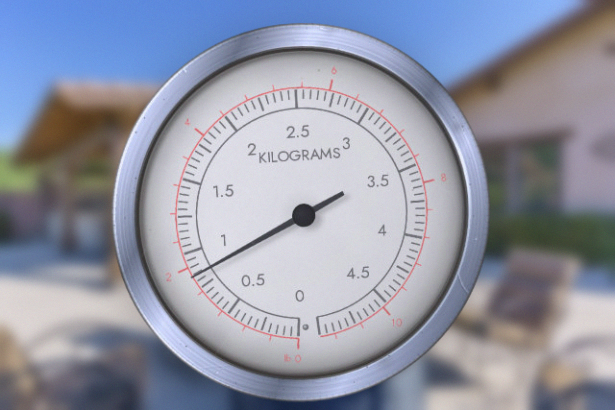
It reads value=0.85 unit=kg
